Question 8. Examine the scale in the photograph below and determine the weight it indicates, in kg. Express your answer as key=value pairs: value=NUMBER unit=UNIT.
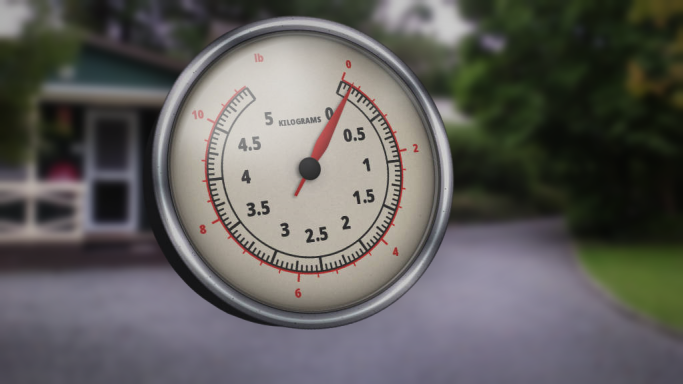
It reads value=0.1 unit=kg
